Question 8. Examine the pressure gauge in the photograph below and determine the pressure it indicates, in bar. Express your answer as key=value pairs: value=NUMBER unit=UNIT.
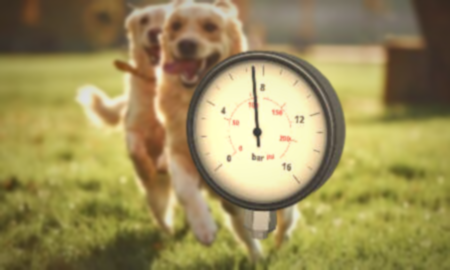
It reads value=7.5 unit=bar
